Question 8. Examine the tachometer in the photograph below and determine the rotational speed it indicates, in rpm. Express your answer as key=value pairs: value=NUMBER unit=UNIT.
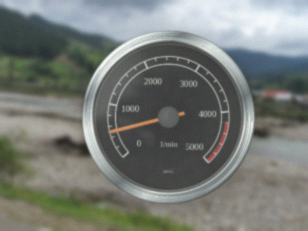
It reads value=500 unit=rpm
